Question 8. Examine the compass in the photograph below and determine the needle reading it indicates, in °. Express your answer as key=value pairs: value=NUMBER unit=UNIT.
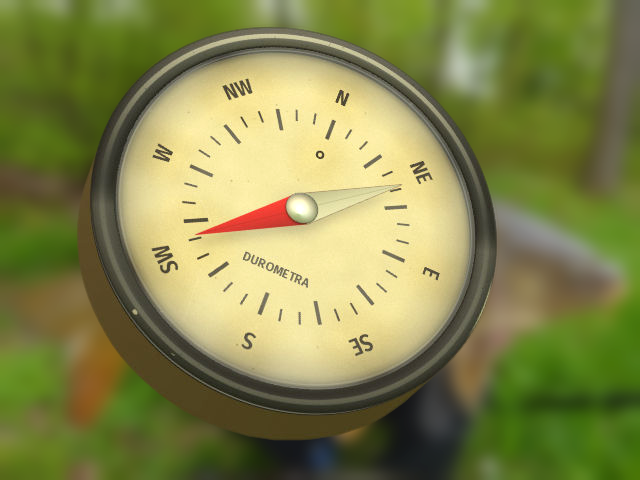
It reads value=230 unit=°
